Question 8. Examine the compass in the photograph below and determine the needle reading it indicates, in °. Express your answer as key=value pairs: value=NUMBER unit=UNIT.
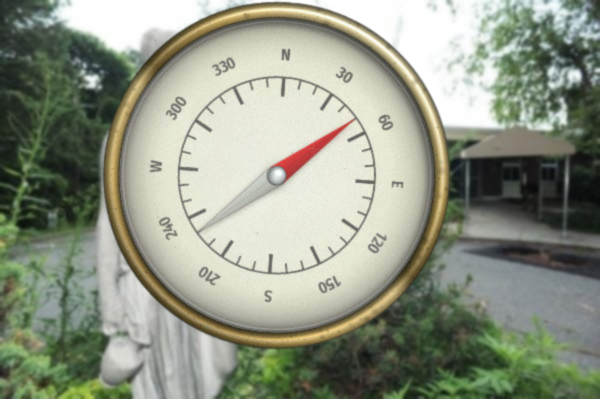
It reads value=50 unit=°
